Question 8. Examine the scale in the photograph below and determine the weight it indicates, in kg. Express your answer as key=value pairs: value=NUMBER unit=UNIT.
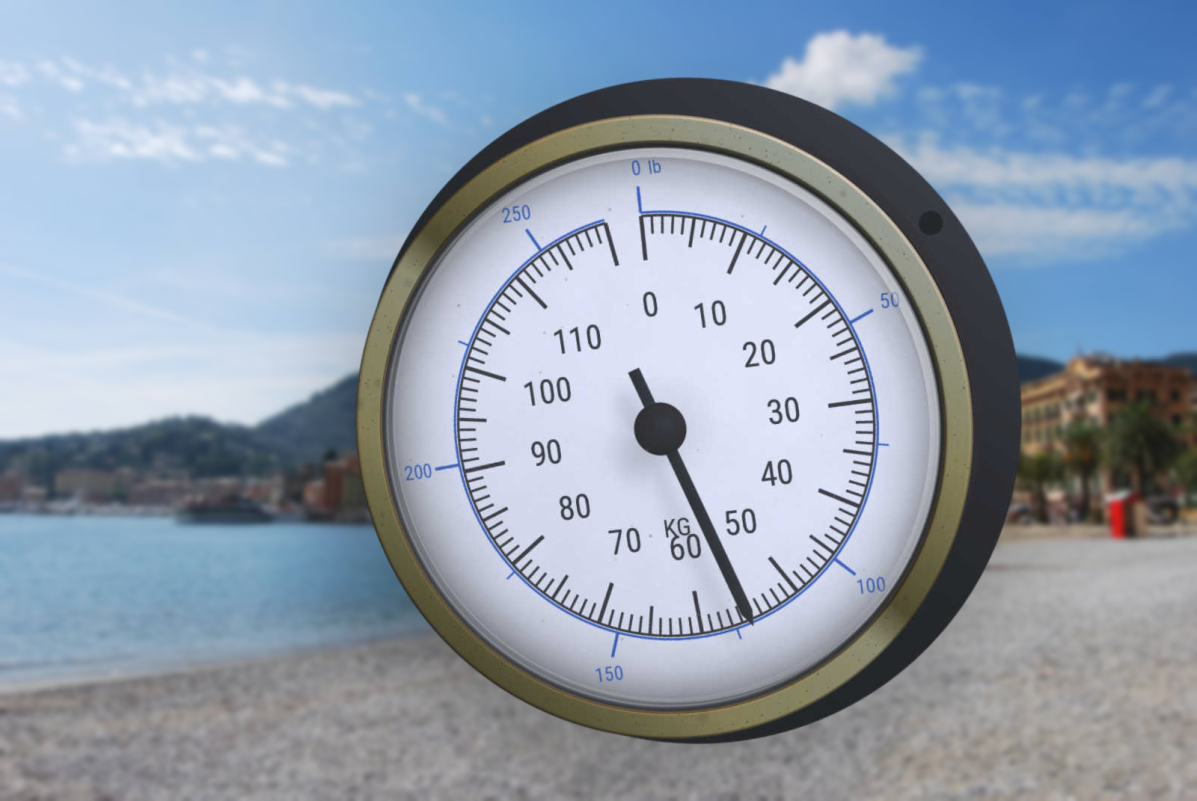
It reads value=55 unit=kg
